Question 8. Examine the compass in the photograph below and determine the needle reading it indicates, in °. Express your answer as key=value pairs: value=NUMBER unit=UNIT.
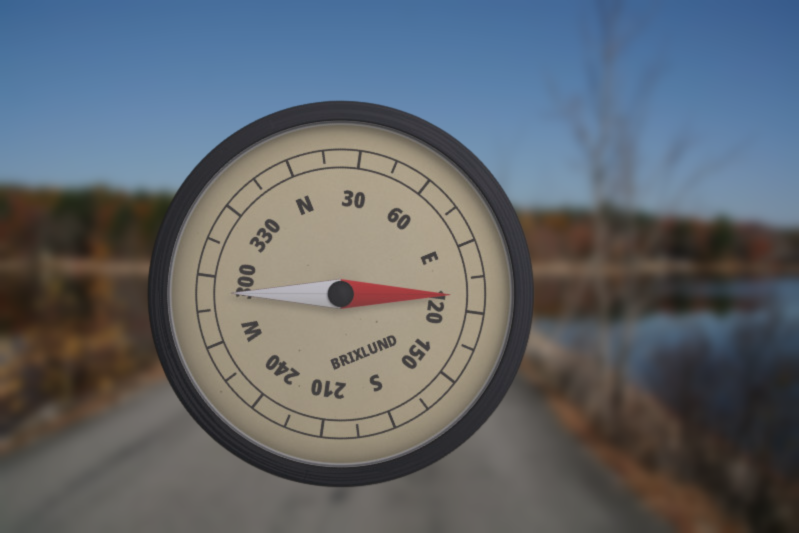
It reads value=112.5 unit=°
